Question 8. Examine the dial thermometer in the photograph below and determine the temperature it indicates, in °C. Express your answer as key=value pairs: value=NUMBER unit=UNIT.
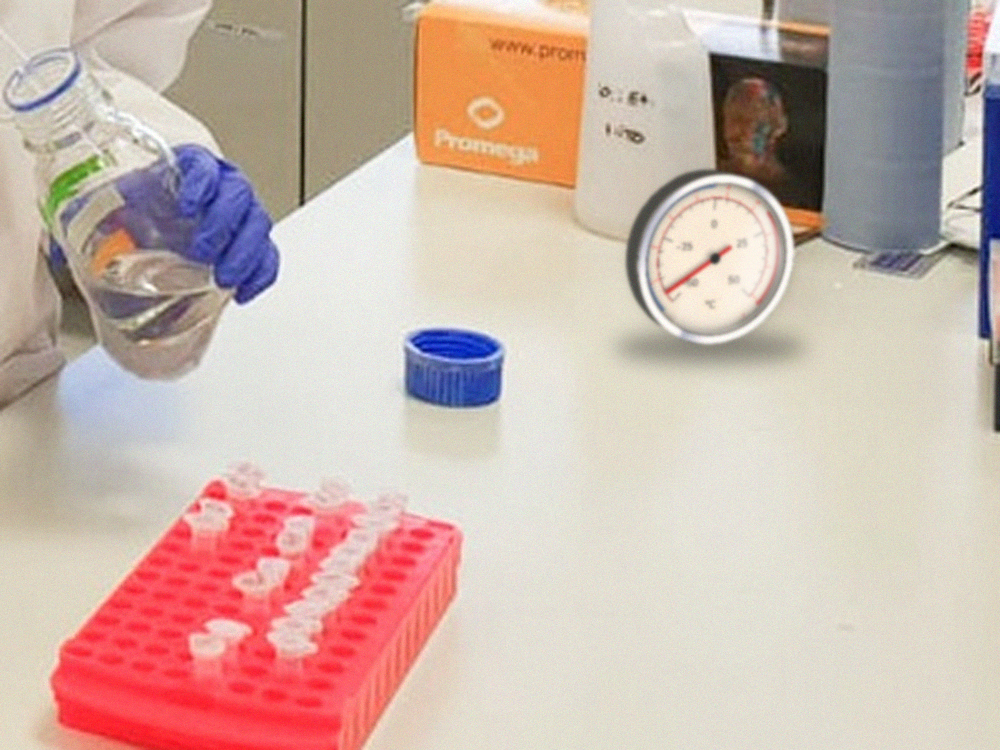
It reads value=-45 unit=°C
